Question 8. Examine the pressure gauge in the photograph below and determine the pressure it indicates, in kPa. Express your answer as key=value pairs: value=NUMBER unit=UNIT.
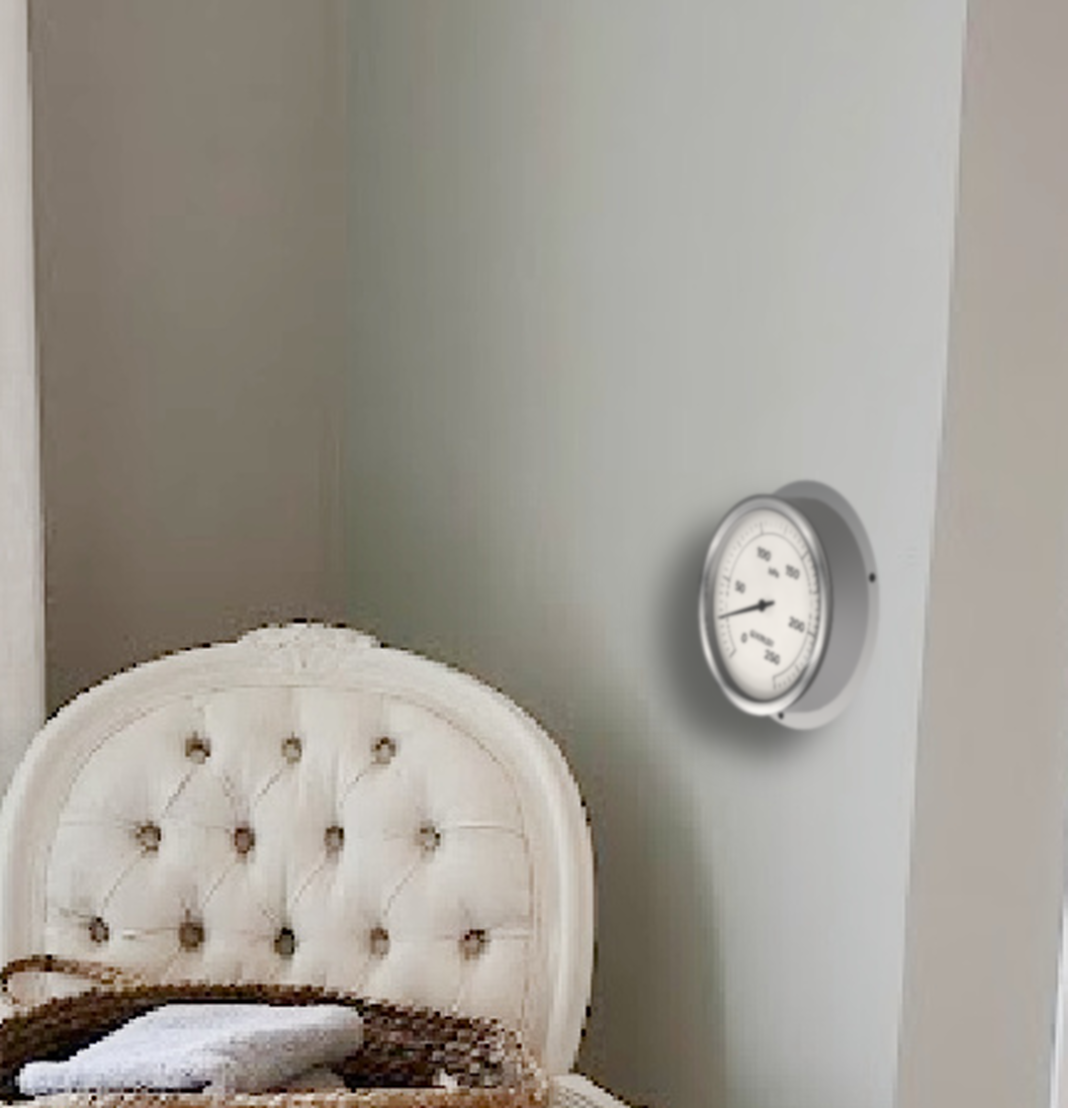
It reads value=25 unit=kPa
